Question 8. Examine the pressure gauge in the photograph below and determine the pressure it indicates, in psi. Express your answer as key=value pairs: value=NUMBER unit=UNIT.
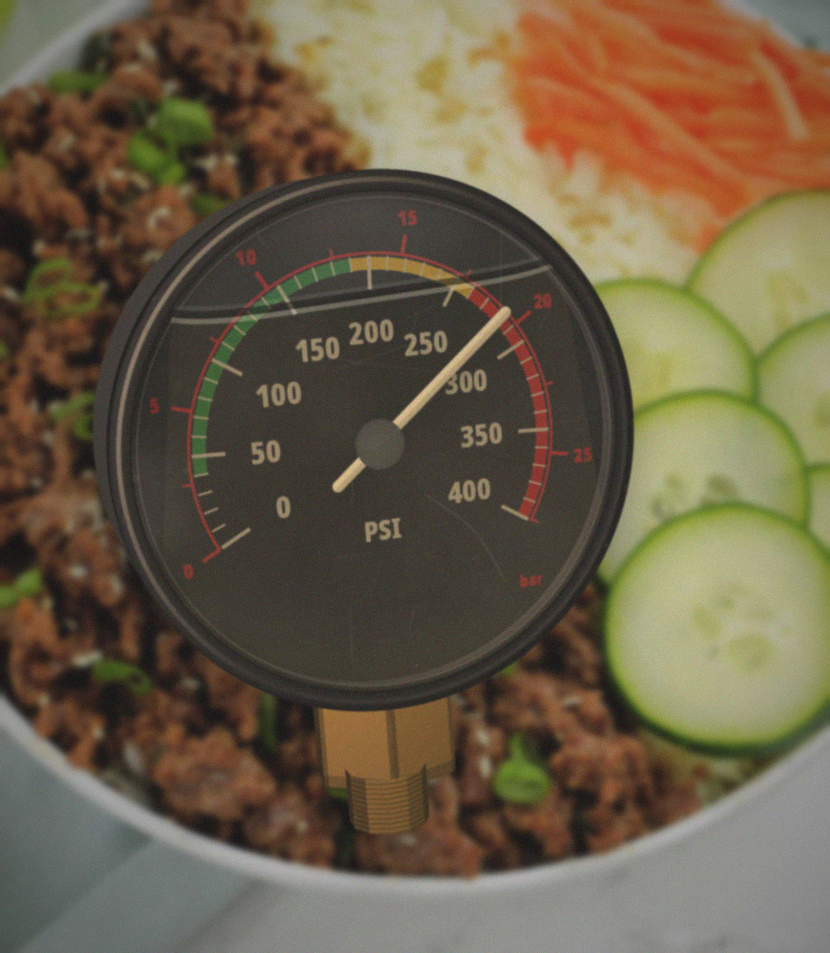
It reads value=280 unit=psi
